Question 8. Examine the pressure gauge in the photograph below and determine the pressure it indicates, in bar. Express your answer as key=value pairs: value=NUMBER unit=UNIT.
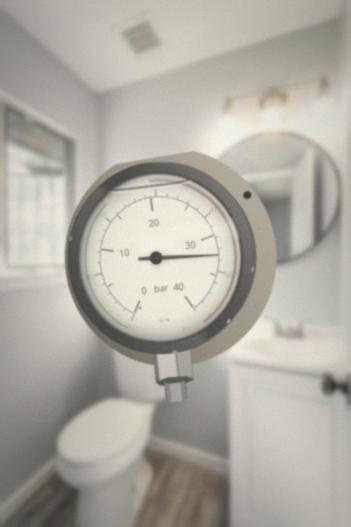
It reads value=32.5 unit=bar
